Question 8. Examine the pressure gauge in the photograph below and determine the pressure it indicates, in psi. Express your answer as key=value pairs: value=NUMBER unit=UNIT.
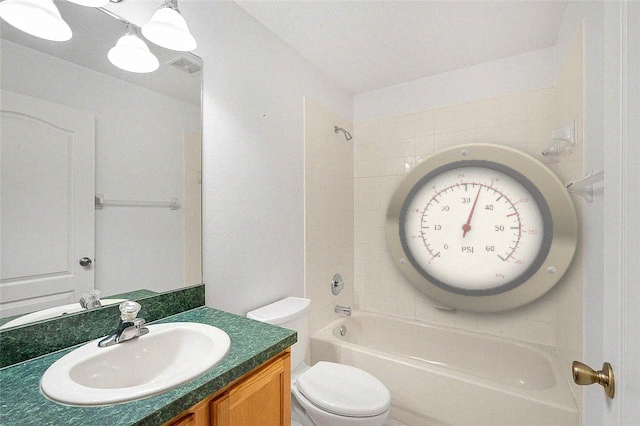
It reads value=34 unit=psi
